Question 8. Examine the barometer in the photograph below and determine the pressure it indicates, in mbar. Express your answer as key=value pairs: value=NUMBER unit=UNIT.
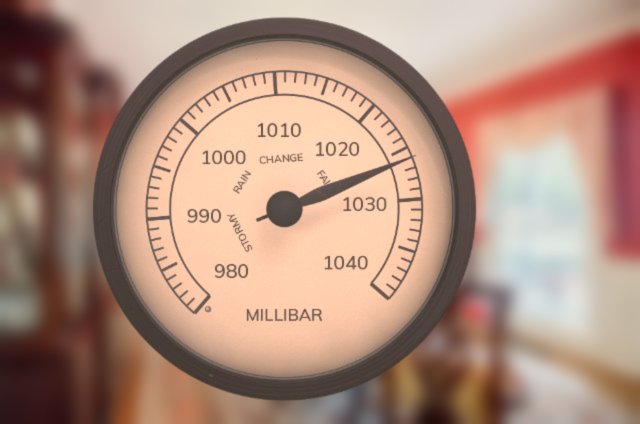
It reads value=1026 unit=mbar
